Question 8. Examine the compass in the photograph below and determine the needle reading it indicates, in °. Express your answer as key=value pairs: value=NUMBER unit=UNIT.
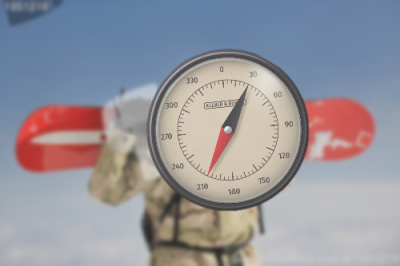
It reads value=210 unit=°
